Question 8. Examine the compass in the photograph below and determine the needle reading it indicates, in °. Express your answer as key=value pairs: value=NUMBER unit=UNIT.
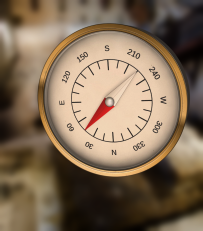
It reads value=45 unit=°
